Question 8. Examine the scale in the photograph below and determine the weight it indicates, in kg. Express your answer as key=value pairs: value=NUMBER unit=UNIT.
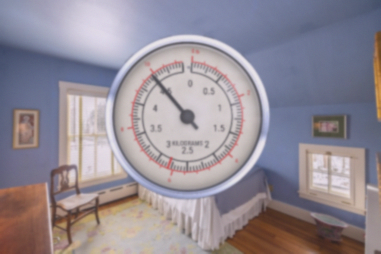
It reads value=4.5 unit=kg
